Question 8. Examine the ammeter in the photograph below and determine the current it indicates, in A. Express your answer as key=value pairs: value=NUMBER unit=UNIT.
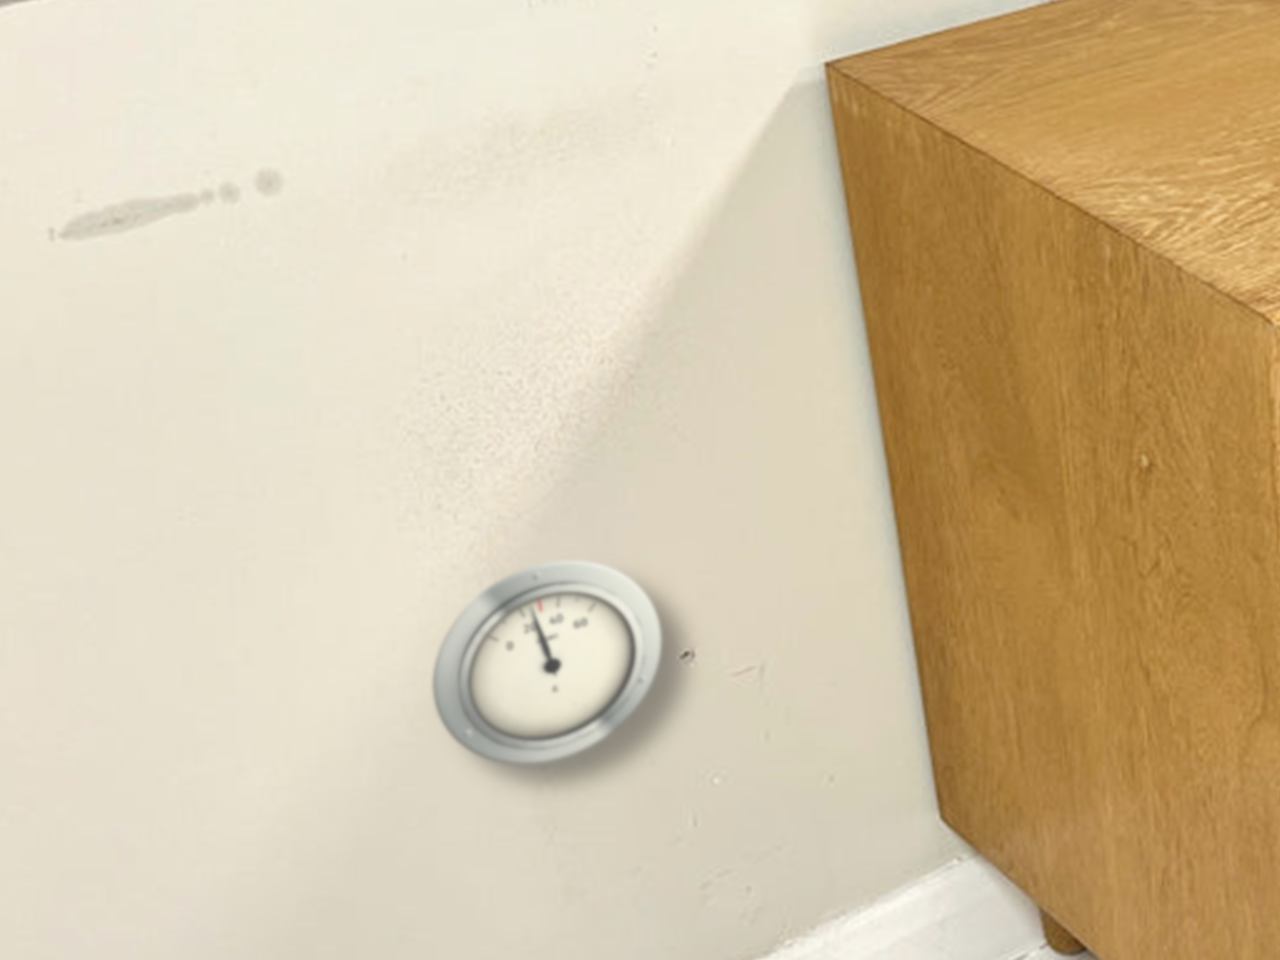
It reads value=25 unit=A
